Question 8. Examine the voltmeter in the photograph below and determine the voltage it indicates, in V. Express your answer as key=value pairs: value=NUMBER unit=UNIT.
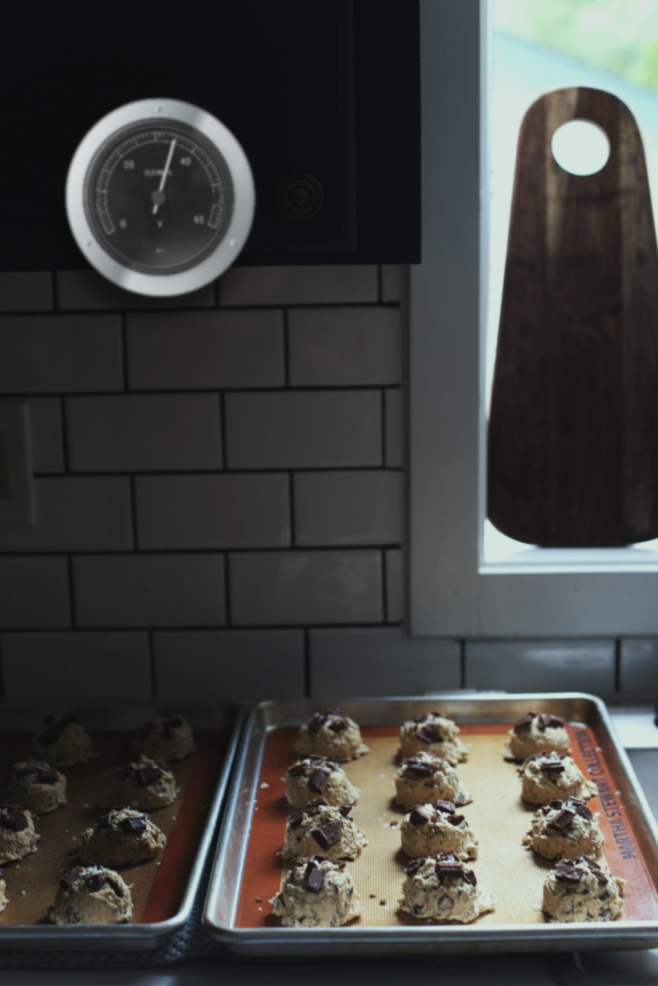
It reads value=35 unit=V
